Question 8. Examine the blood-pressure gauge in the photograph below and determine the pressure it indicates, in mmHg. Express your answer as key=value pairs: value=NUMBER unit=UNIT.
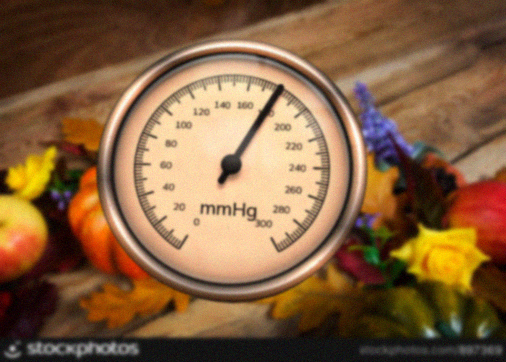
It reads value=180 unit=mmHg
